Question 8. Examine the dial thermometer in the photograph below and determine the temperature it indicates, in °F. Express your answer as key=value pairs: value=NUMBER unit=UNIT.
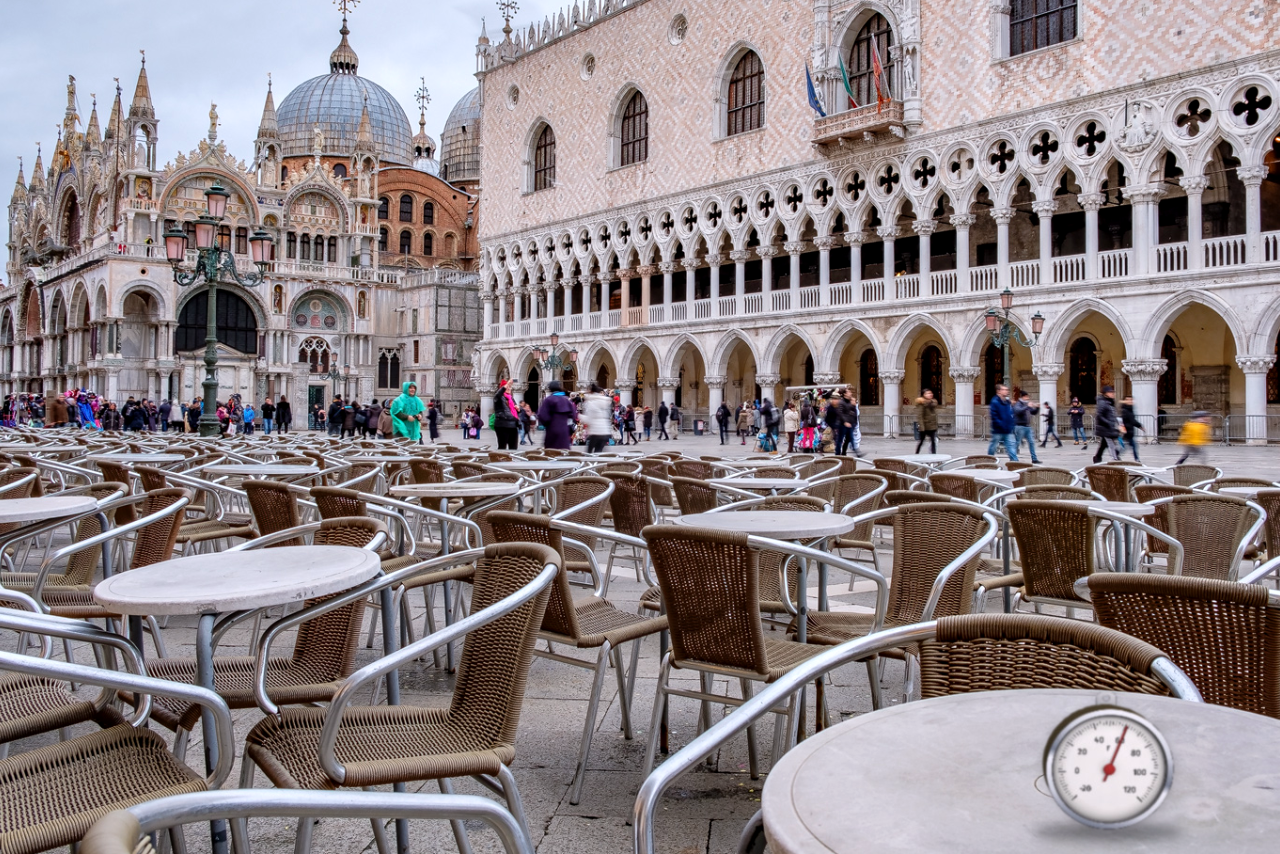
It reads value=60 unit=°F
